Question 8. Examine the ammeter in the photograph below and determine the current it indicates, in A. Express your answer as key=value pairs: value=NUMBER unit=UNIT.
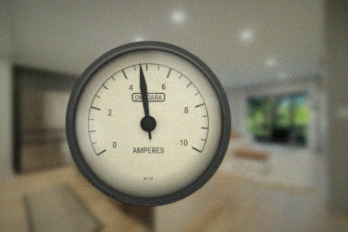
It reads value=4.75 unit=A
